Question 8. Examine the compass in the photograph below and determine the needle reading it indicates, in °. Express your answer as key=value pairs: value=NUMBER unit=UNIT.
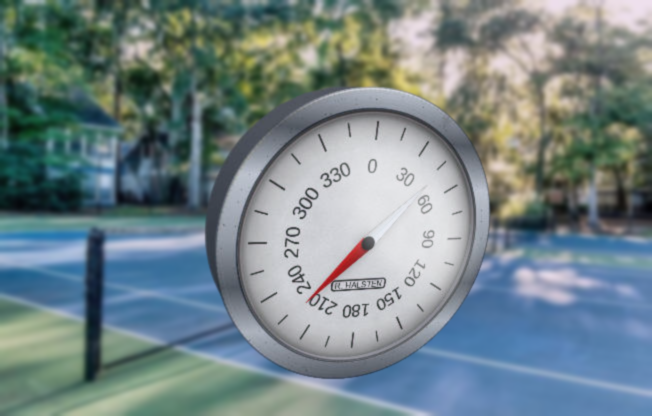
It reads value=225 unit=°
